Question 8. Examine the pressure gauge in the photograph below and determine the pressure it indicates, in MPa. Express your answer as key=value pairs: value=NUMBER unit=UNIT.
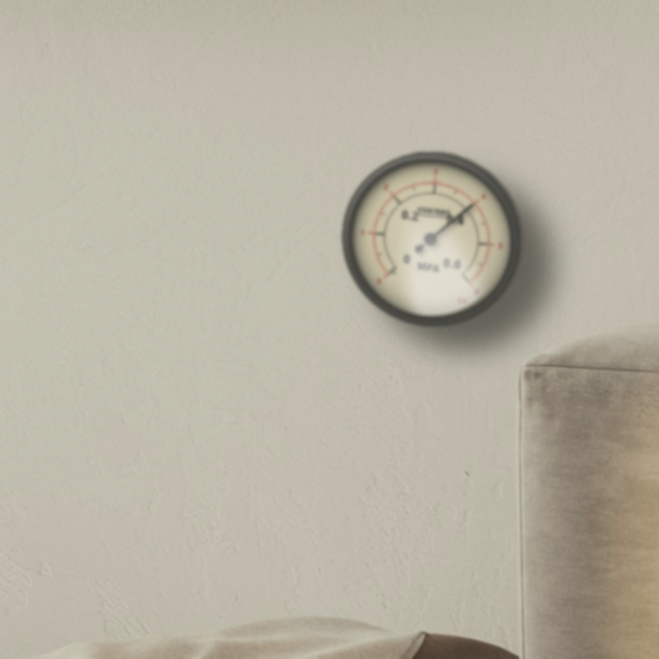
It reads value=0.4 unit=MPa
